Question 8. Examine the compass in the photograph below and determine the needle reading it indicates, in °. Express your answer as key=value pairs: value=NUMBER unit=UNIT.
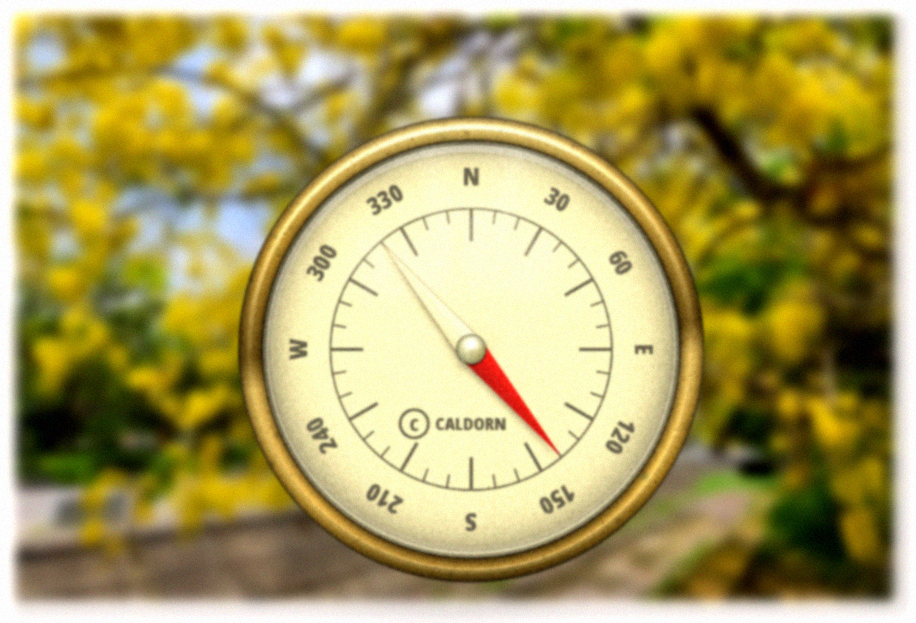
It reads value=140 unit=°
